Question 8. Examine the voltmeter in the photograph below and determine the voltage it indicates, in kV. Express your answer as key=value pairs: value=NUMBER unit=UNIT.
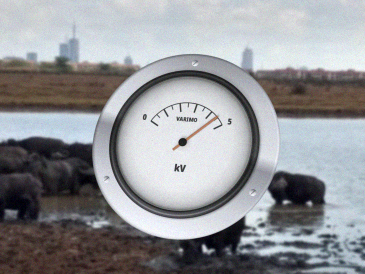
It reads value=4.5 unit=kV
